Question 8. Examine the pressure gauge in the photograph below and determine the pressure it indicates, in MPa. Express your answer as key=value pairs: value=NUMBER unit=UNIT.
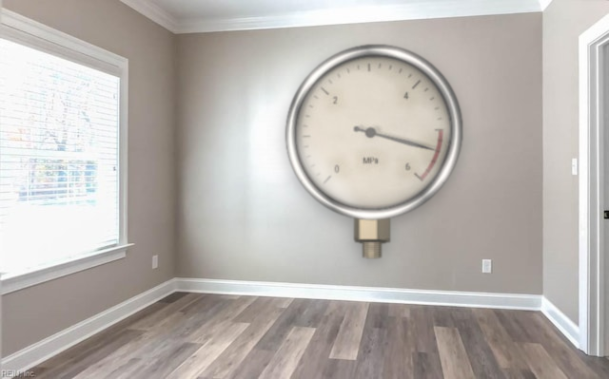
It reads value=5.4 unit=MPa
